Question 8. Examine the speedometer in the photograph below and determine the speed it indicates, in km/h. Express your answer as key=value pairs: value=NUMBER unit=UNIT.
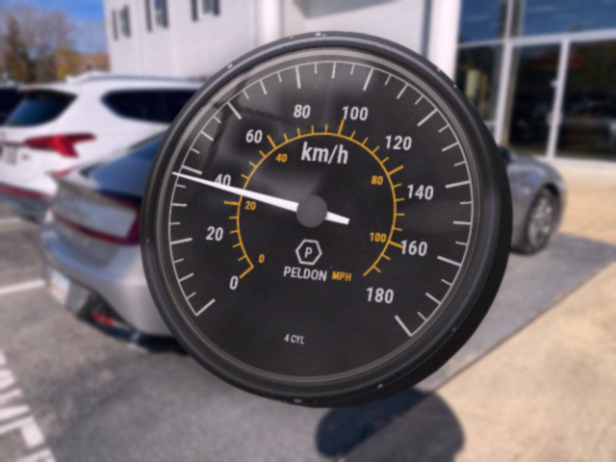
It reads value=37.5 unit=km/h
